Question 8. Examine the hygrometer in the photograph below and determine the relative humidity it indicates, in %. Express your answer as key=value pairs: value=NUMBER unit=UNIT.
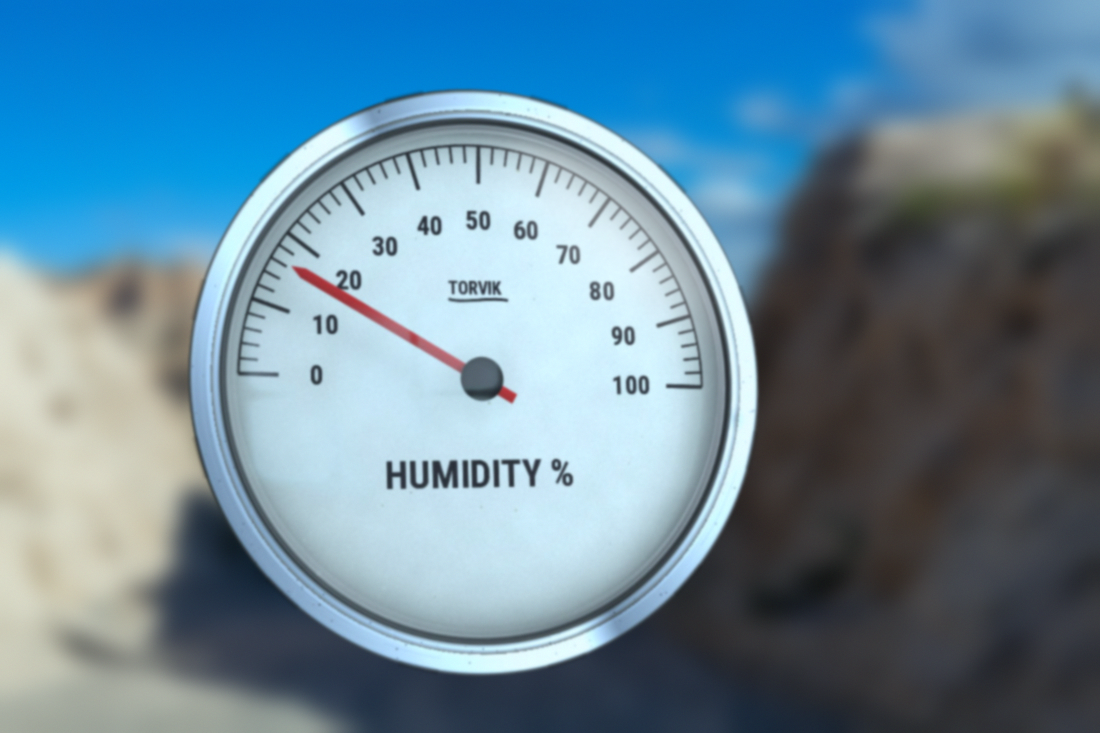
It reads value=16 unit=%
